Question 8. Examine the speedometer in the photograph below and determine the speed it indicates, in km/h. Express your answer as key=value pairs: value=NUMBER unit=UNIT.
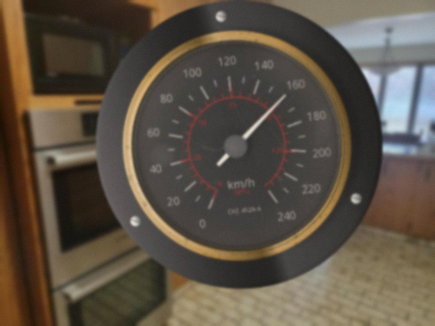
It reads value=160 unit=km/h
